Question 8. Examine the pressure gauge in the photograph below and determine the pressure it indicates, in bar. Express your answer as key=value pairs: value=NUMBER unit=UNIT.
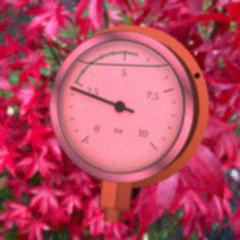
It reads value=2.25 unit=bar
